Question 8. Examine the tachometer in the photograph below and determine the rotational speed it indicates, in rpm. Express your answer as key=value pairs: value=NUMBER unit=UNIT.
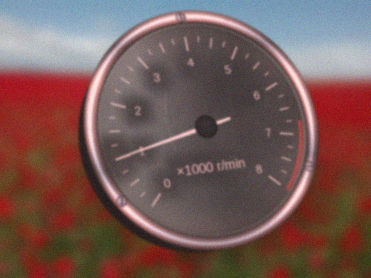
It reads value=1000 unit=rpm
